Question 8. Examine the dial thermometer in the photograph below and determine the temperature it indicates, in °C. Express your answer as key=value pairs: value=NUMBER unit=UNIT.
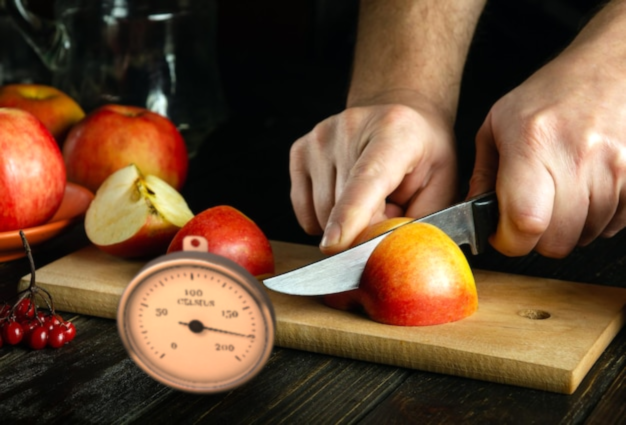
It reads value=175 unit=°C
